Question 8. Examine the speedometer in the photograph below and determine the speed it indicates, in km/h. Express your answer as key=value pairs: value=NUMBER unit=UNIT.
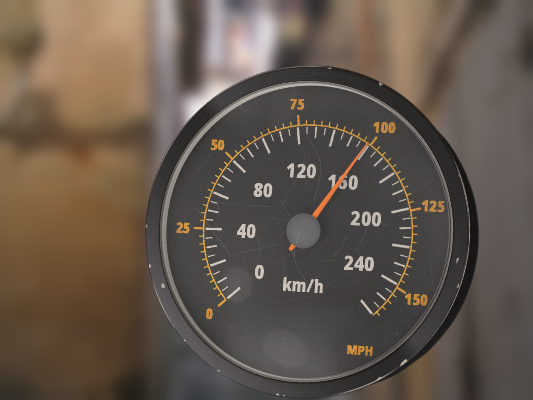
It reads value=160 unit=km/h
